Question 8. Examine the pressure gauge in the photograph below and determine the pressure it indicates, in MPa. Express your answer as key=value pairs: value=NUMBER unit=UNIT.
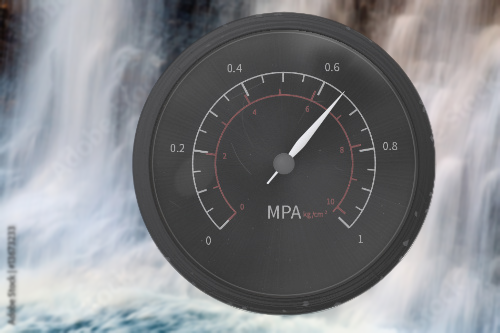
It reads value=0.65 unit=MPa
